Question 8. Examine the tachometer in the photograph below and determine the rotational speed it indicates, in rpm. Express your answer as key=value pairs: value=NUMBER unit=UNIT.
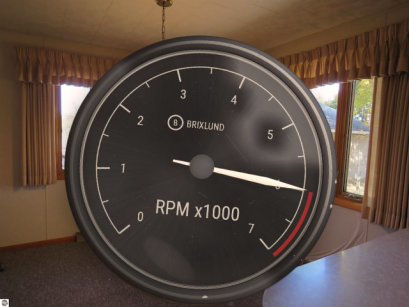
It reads value=6000 unit=rpm
